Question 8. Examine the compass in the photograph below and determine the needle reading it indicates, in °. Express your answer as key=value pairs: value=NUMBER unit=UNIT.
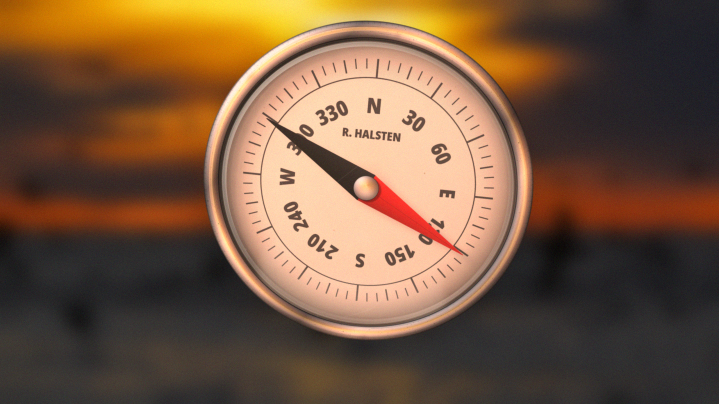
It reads value=120 unit=°
